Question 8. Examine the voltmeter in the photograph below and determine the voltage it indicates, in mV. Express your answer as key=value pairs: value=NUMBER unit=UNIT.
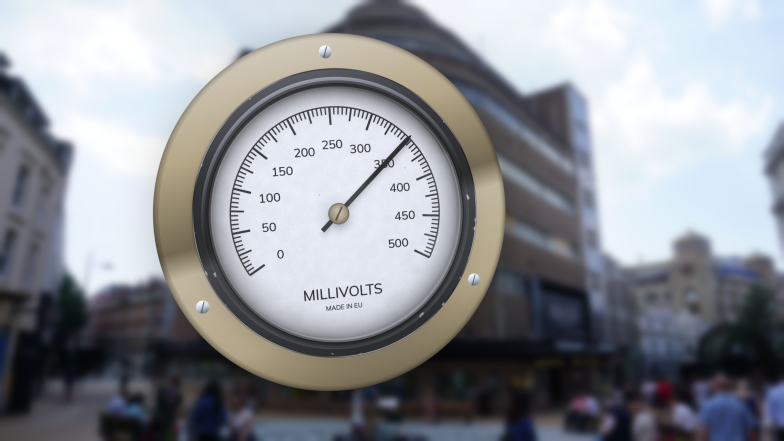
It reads value=350 unit=mV
